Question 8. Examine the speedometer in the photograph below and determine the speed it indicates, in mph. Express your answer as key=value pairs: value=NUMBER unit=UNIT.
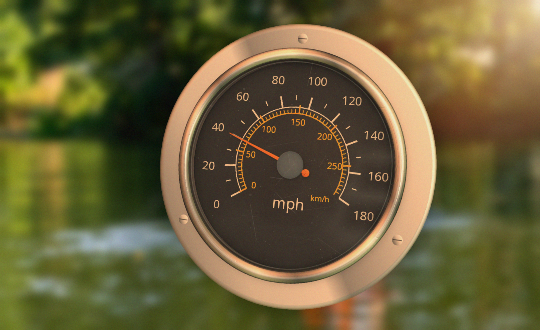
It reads value=40 unit=mph
